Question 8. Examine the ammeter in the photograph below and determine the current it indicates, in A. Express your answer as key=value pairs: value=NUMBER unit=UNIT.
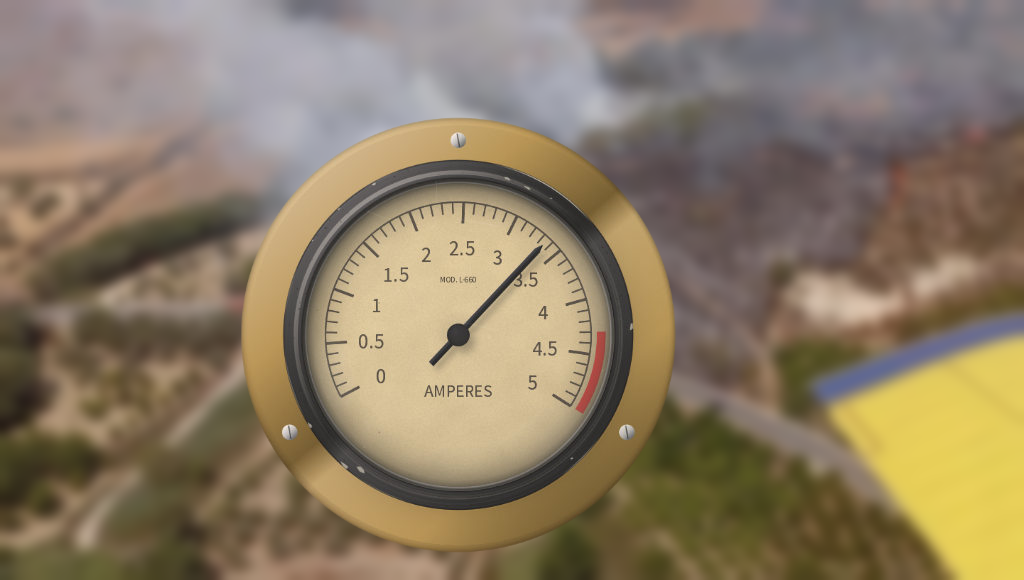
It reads value=3.35 unit=A
